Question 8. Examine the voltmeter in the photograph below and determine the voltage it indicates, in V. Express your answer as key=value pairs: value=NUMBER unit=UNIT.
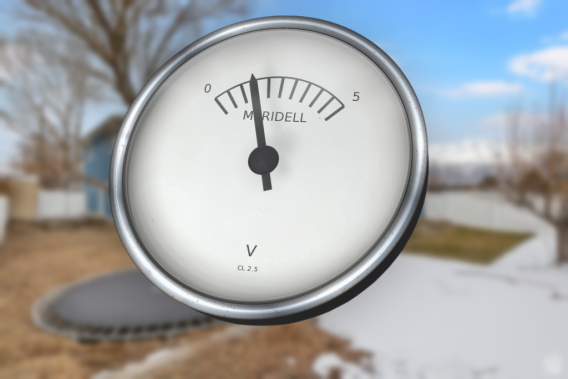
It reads value=1.5 unit=V
